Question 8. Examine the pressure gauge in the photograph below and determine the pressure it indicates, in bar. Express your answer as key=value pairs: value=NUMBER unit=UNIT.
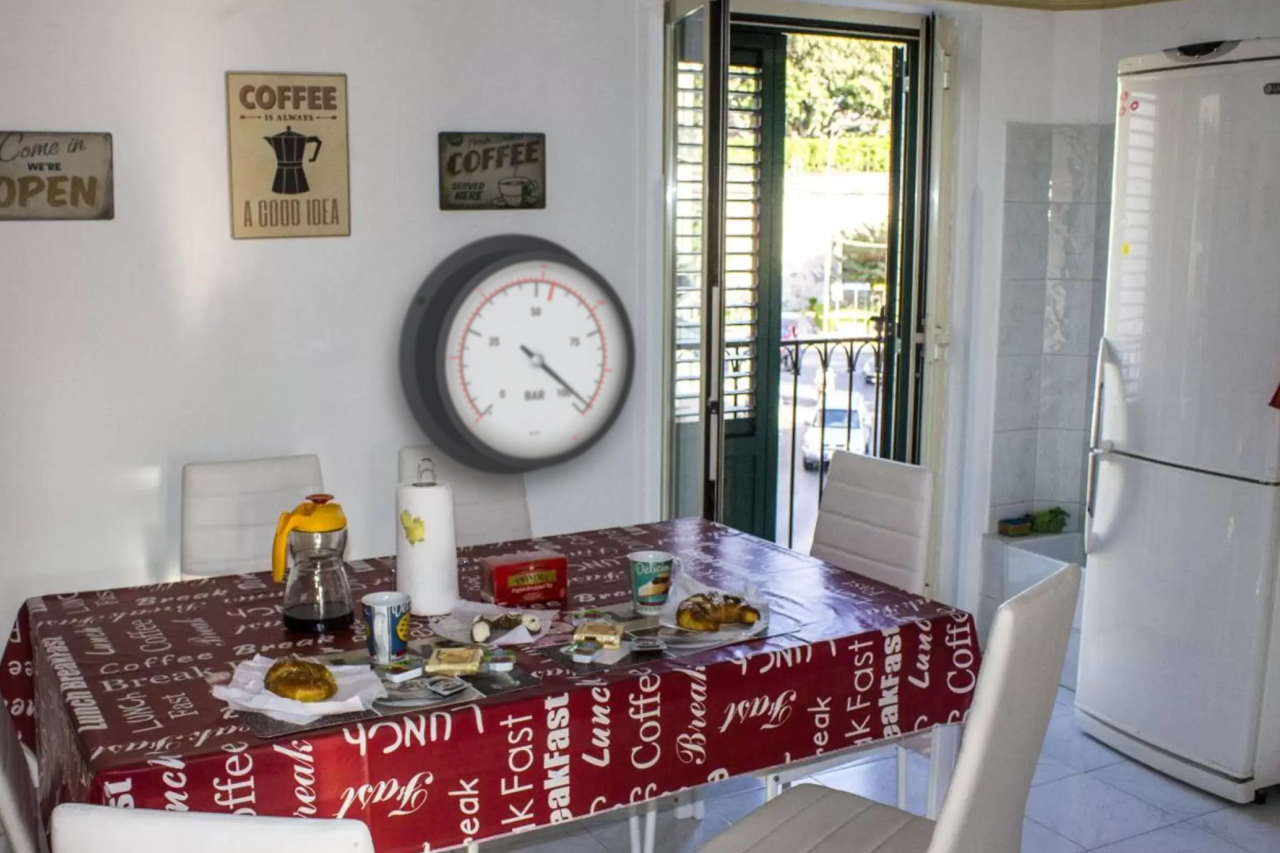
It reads value=97.5 unit=bar
